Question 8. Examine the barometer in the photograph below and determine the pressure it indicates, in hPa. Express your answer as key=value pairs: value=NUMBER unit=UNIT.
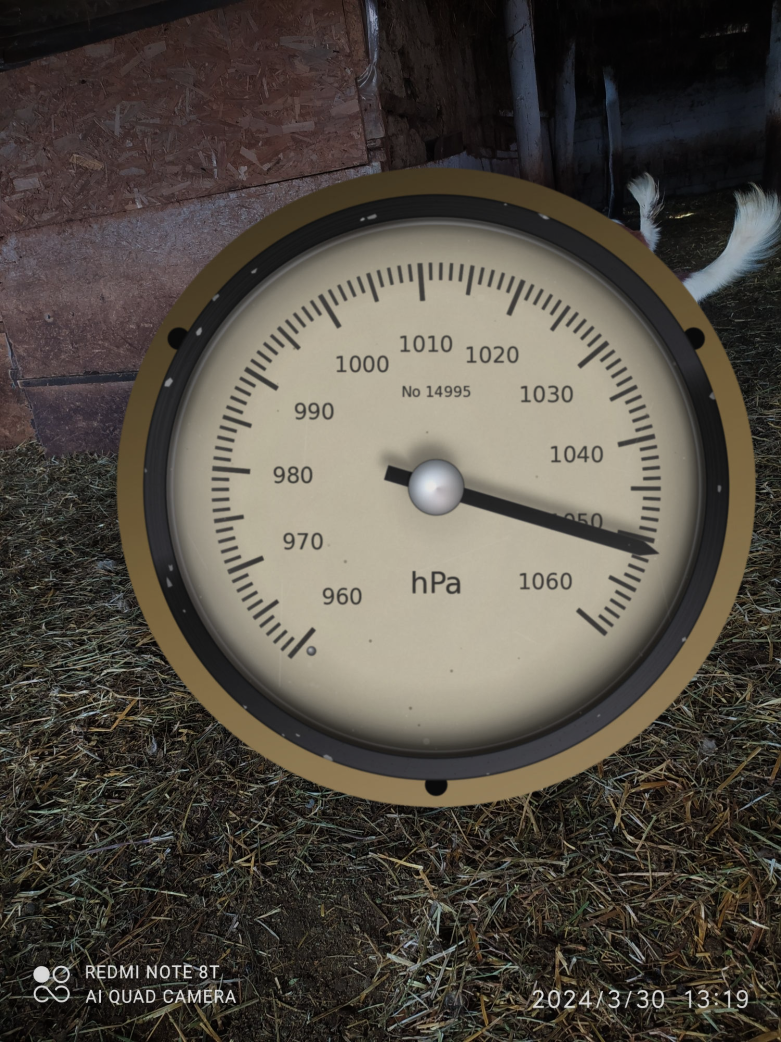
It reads value=1051 unit=hPa
